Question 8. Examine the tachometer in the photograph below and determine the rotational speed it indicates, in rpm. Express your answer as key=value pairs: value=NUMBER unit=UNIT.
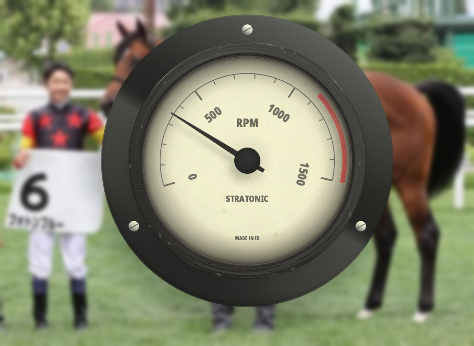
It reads value=350 unit=rpm
